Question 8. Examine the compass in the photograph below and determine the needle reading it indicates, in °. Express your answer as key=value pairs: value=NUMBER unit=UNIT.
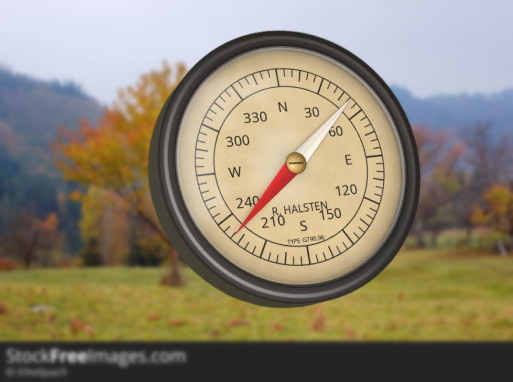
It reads value=230 unit=°
